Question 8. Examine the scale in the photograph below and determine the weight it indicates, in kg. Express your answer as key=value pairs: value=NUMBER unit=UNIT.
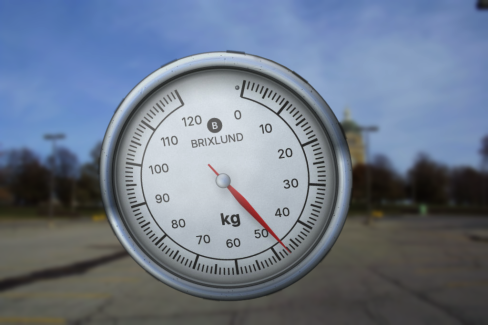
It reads value=47 unit=kg
